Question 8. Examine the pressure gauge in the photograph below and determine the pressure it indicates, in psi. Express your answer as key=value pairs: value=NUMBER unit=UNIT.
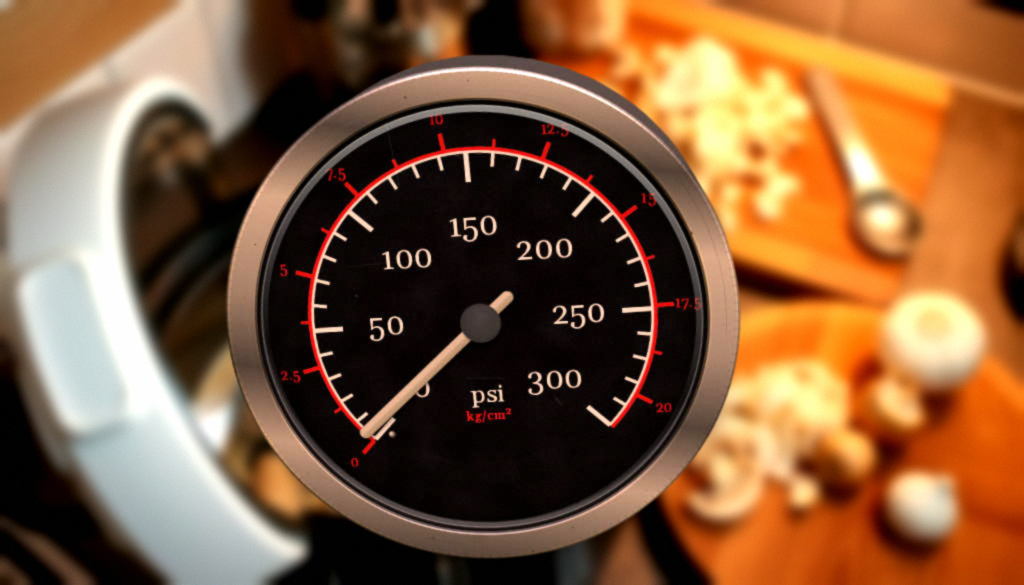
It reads value=5 unit=psi
